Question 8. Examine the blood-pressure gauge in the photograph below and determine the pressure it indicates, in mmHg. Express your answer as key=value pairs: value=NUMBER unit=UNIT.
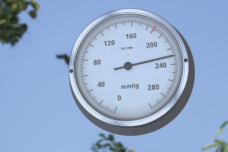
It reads value=230 unit=mmHg
